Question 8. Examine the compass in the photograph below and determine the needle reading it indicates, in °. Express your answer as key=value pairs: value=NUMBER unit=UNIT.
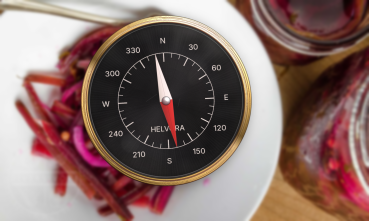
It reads value=170 unit=°
